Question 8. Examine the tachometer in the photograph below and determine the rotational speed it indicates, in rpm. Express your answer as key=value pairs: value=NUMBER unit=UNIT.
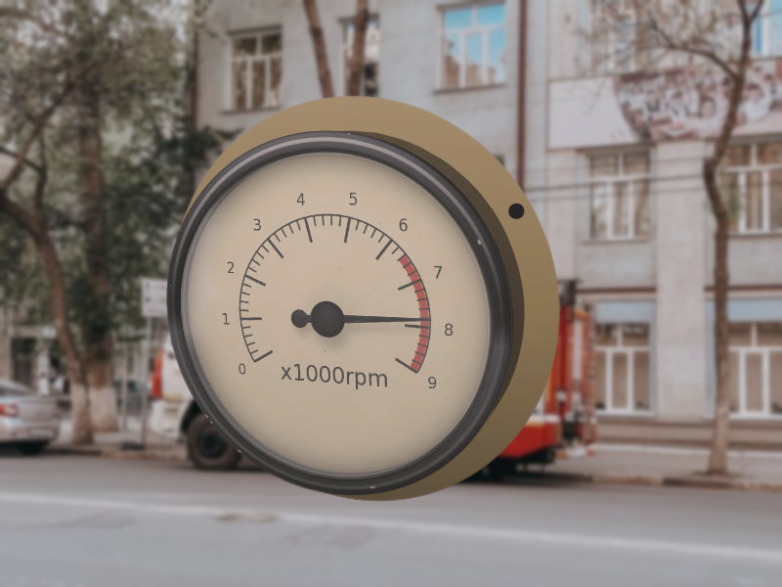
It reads value=7800 unit=rpm
